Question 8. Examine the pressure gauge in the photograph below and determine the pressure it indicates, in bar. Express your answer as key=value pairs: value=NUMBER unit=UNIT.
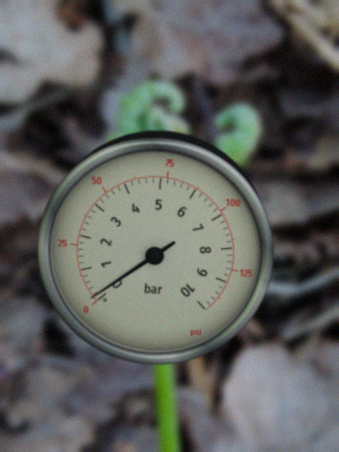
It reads value=0.2 unit=bar
